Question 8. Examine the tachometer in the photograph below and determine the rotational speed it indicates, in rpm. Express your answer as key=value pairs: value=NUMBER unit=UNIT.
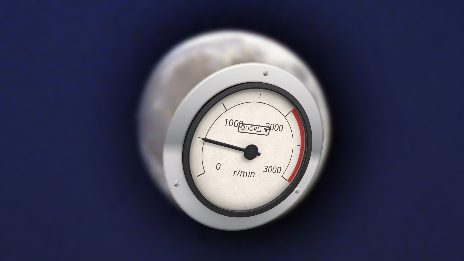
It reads value=500 unit=rpm
